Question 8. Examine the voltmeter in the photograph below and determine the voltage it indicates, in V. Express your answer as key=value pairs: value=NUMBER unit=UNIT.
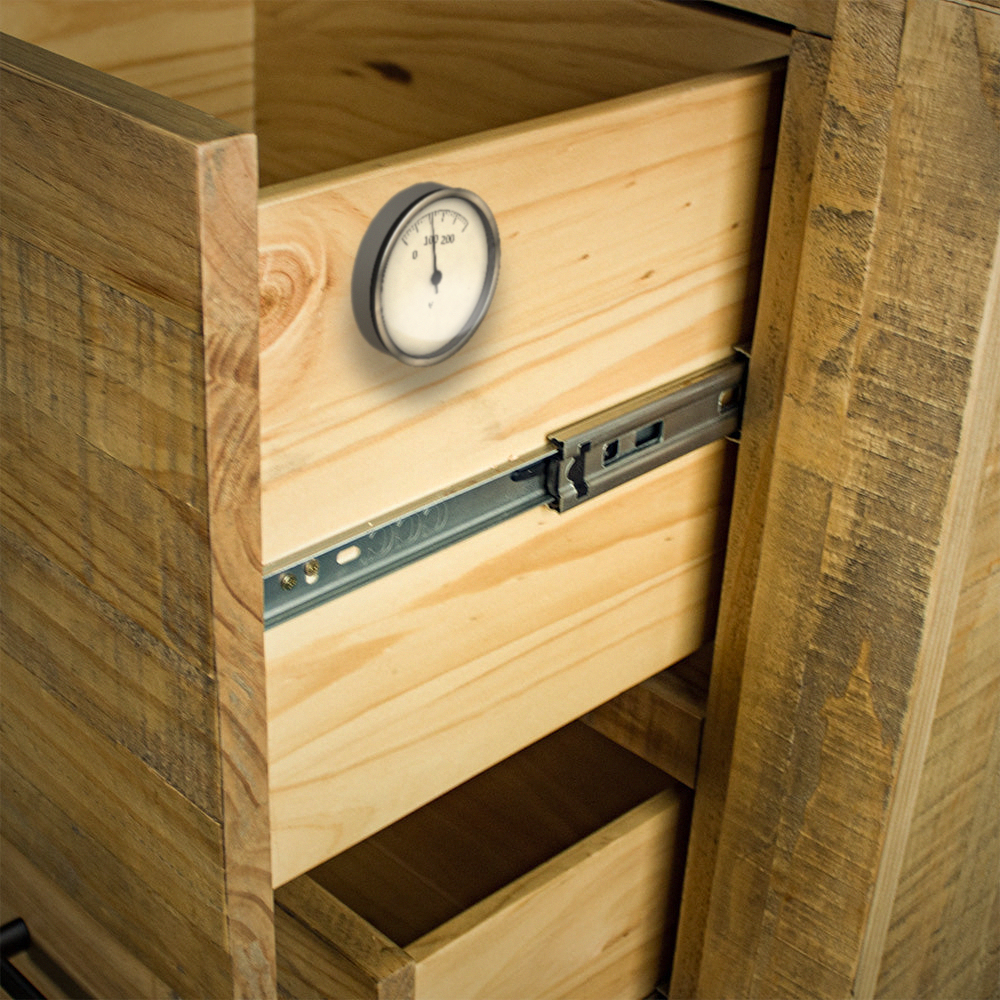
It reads value=100 unit=V
